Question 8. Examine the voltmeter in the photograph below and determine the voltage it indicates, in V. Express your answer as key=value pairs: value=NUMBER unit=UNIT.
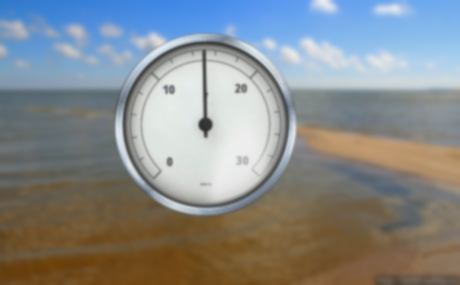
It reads value=15 unit=V
